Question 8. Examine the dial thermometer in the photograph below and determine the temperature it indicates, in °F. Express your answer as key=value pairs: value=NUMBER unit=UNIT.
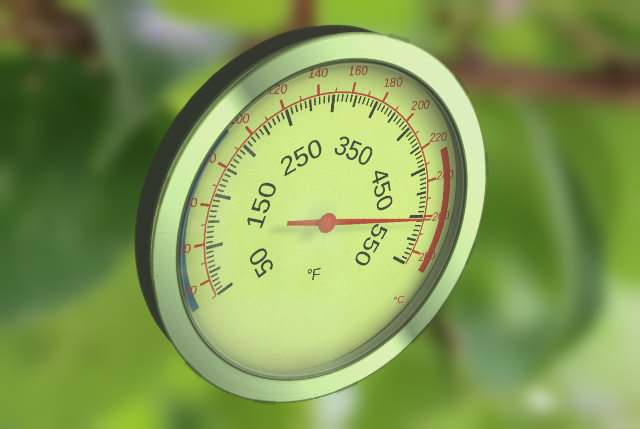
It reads value=500 unit=°F
